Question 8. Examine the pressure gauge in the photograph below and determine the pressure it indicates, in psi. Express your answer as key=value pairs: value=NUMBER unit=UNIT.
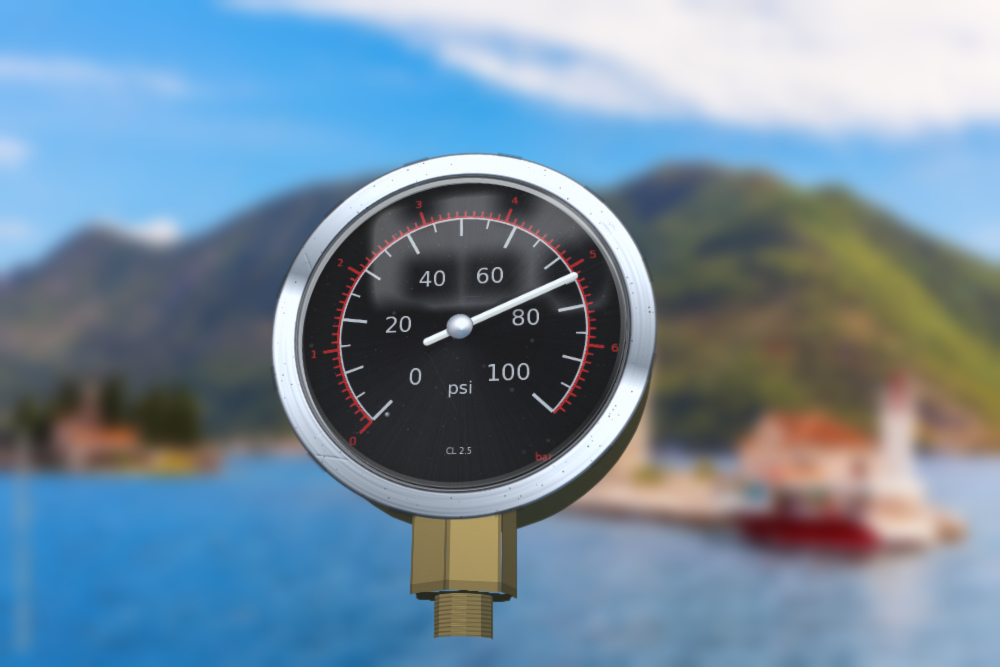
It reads value=75 unit=psi
